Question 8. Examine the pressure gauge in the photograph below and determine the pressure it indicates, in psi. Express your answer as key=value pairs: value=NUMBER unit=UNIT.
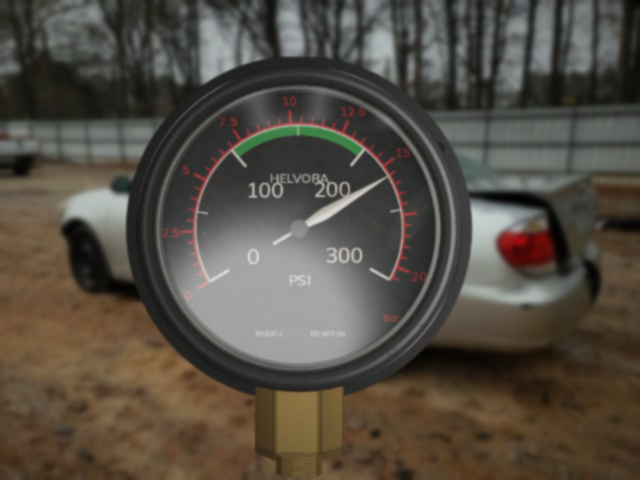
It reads value=225 unit=psi
